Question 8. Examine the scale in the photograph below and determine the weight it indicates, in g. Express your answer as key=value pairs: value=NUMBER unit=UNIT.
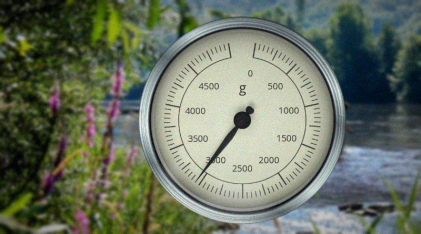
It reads value=3050 unit=g
